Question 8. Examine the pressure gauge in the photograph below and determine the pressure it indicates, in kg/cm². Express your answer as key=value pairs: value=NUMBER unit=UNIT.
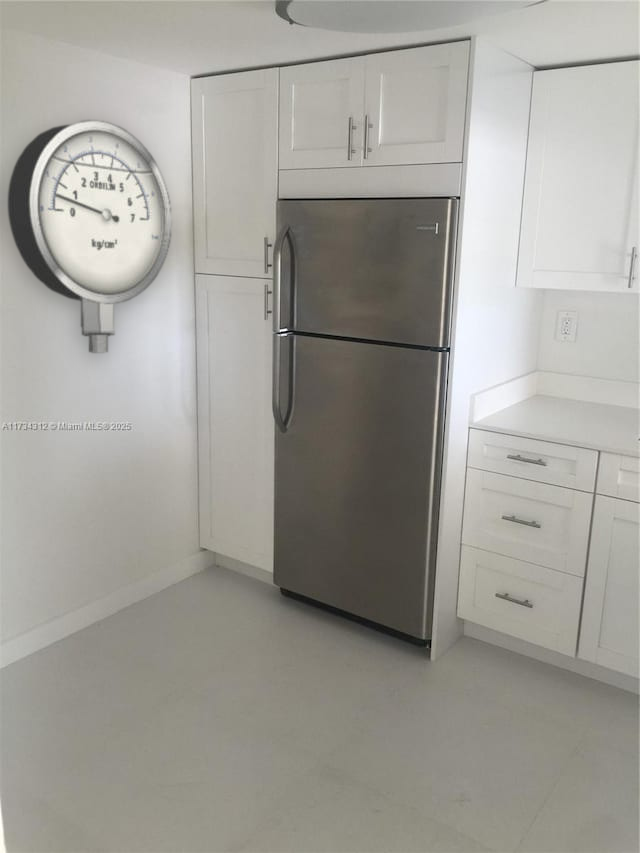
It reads value=0.5 unit=kg/cm²
